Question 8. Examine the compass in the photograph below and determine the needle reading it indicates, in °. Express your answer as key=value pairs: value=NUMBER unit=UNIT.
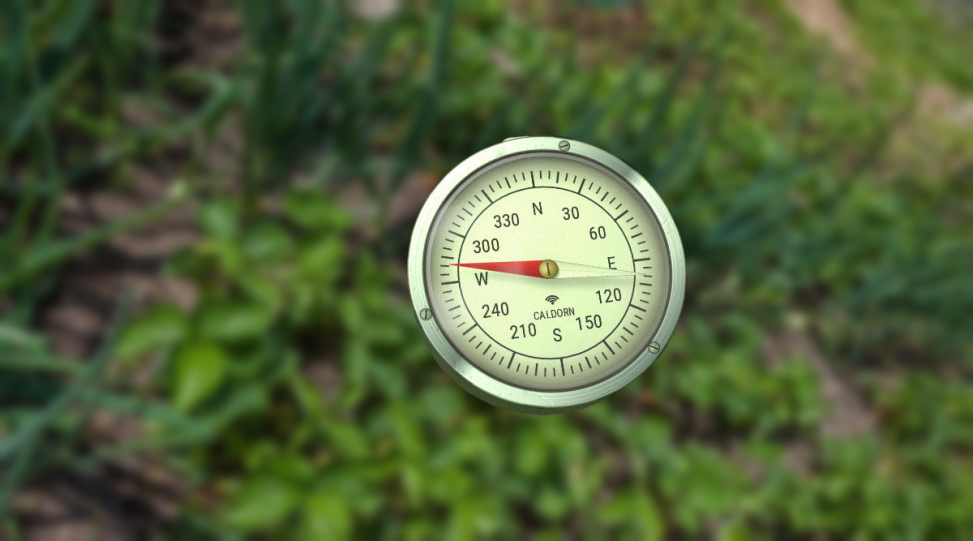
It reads value=280 unit=°
